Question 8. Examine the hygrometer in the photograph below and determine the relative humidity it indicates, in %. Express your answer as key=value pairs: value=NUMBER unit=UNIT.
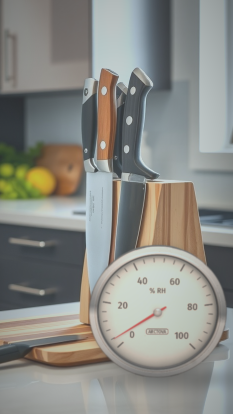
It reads value=4 unit=%
